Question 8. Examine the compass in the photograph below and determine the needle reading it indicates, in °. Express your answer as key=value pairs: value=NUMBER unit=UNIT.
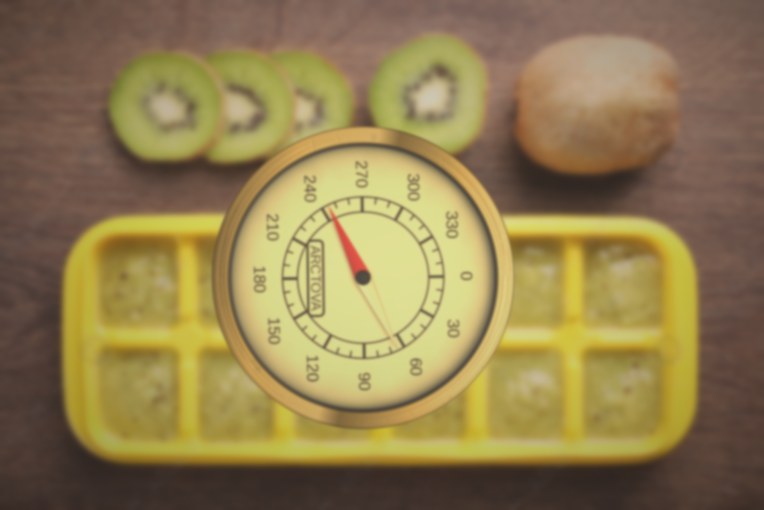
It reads value=245 unit=°
